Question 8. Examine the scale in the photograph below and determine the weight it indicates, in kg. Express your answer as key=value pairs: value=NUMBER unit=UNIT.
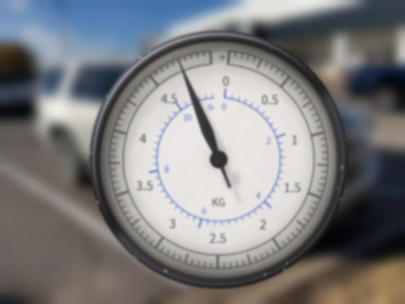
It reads value=4.75 unit=kg
